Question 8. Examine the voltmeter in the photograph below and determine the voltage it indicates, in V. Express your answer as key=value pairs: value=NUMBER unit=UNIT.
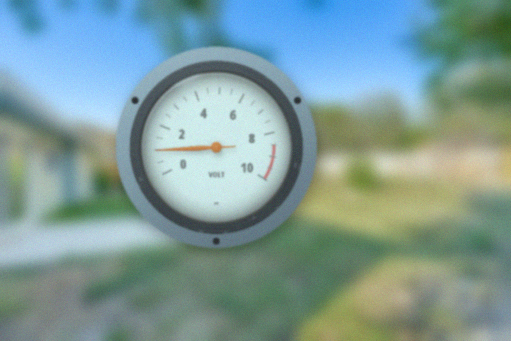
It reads value=1 unit=V
